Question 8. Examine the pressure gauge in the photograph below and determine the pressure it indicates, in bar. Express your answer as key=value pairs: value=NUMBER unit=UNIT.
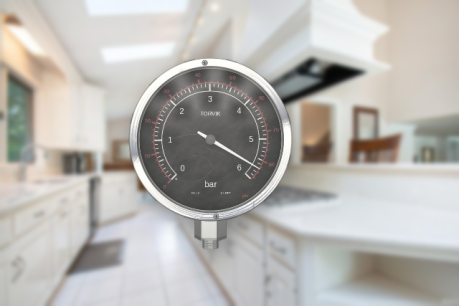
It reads value=5.7 unit=bar
